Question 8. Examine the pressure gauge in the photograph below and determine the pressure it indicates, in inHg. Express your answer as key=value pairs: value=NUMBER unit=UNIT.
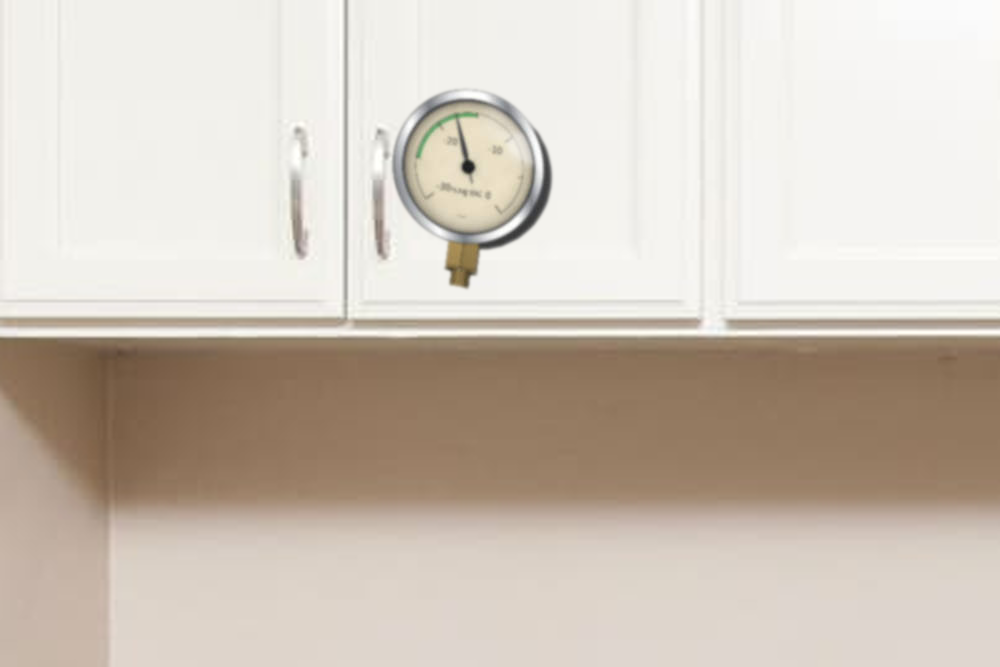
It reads value=-17.5 unit=inHg
